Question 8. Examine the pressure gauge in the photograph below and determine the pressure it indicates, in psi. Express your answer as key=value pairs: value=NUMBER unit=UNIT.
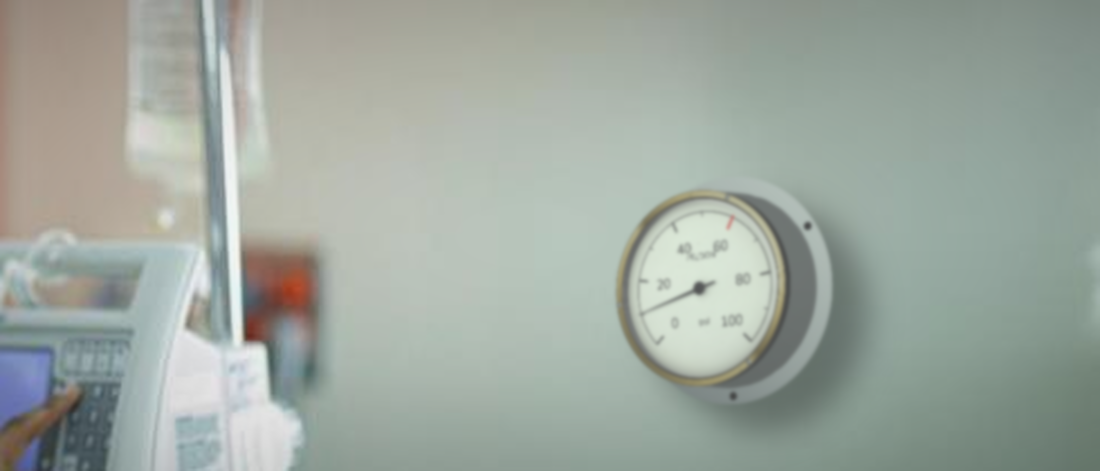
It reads value=10 unit=psi
